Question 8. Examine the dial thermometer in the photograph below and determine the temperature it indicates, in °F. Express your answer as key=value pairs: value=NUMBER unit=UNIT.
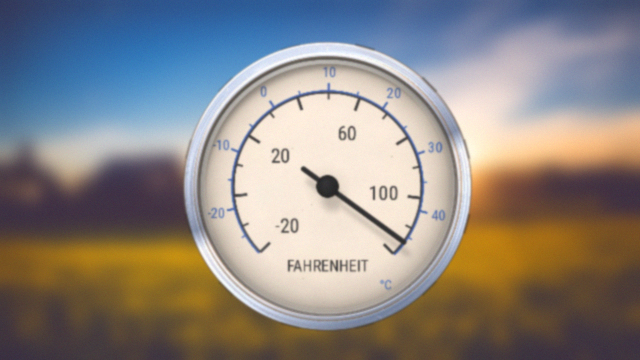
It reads value=115 unit=°F
